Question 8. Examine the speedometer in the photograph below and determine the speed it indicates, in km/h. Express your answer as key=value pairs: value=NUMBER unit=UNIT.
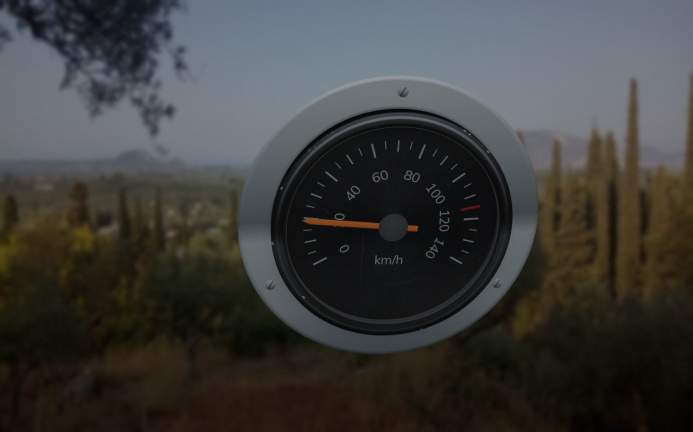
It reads value=20 unit=km/h
